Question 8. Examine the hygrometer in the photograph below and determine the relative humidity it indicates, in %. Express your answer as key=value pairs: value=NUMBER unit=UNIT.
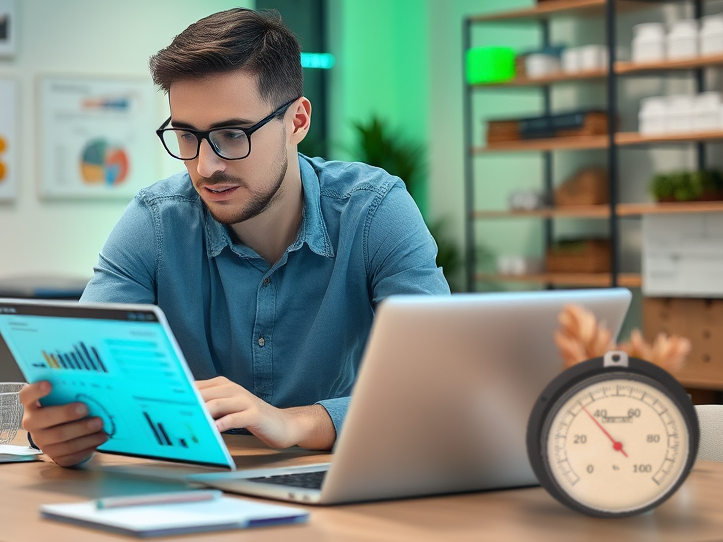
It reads value=35 unit=%
